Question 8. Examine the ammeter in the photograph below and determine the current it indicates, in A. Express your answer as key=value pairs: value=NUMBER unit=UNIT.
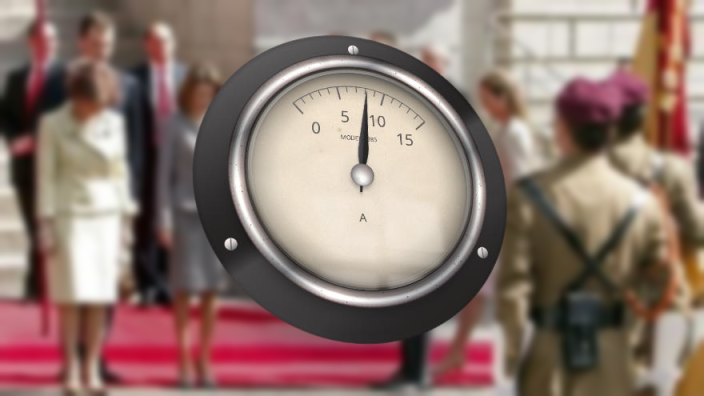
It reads value=8 unit=A
